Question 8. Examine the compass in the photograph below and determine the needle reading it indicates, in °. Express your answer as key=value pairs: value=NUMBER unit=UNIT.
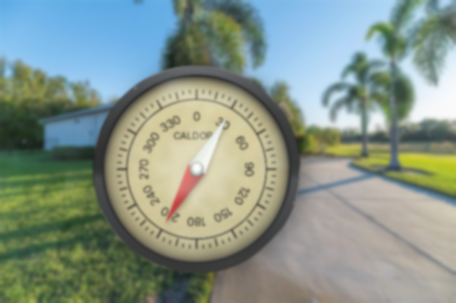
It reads value=210 unit=°
